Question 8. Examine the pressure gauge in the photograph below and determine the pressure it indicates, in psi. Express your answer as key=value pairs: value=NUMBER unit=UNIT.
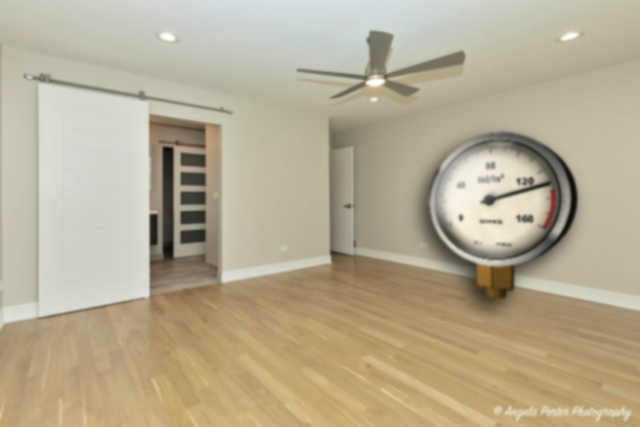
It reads value=130 unit=psi
